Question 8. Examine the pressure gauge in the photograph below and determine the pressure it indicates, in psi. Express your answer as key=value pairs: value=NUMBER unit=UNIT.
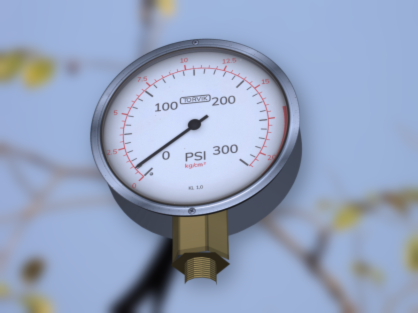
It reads value=10 unit=psi
